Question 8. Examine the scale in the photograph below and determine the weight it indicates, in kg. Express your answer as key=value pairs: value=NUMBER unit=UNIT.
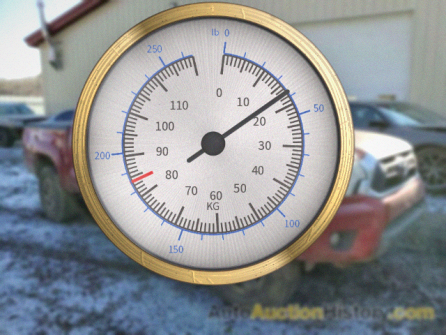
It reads value=17 unit=kg
